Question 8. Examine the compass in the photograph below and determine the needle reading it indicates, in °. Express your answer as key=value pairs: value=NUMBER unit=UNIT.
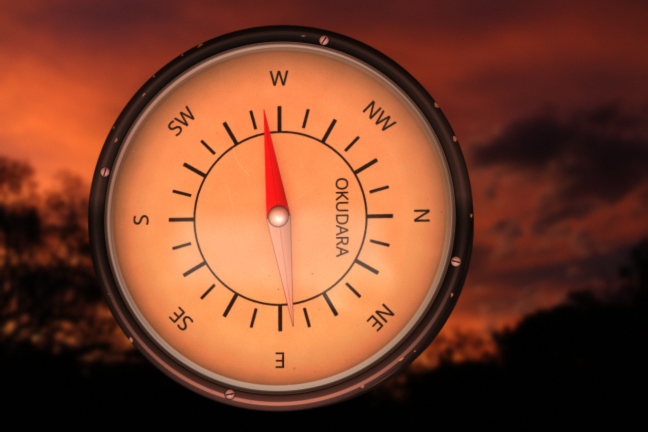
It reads value=262.5 unit=°
